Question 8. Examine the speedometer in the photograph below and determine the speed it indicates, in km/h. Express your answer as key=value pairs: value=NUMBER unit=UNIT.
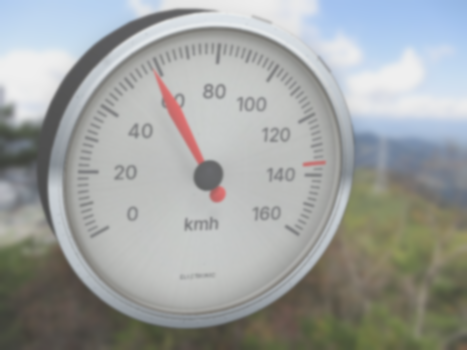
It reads value=58 unit=km/h
